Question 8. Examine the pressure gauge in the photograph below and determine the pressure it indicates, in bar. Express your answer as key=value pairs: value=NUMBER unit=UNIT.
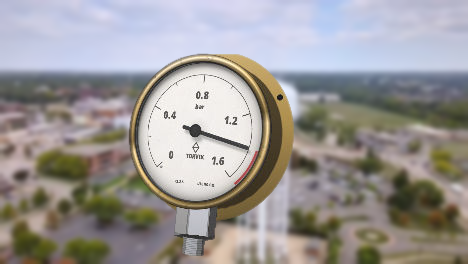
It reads value=1.4 unit=bar
